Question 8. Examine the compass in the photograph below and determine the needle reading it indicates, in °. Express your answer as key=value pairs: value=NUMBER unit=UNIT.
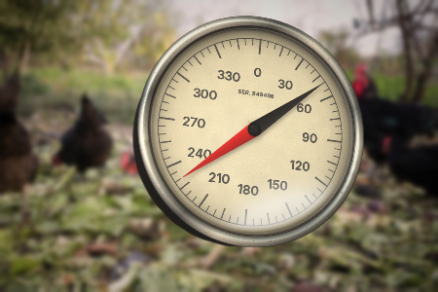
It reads value=230 unit=°
